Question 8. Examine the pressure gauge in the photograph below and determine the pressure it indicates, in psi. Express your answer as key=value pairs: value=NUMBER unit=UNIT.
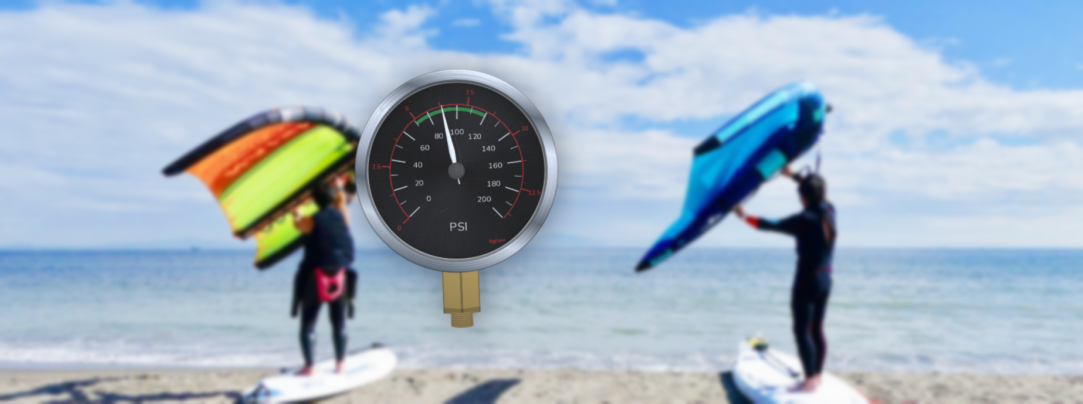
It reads value=90 unit=psi
